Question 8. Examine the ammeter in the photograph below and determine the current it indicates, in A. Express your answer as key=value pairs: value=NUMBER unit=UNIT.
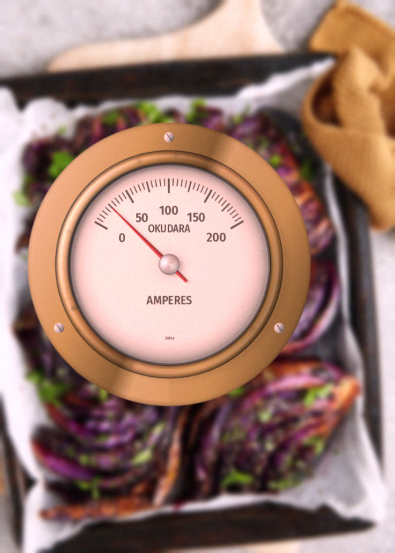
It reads value=25 unit=A
